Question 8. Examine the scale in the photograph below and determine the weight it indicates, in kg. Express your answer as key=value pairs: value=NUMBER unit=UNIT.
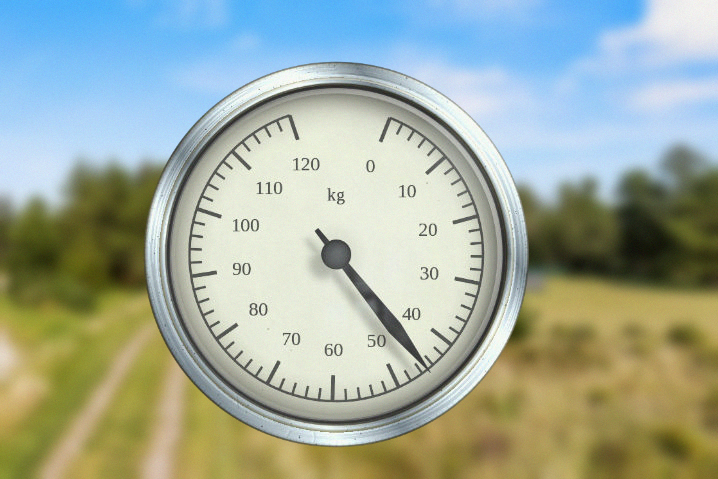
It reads value=45 unit=kg
